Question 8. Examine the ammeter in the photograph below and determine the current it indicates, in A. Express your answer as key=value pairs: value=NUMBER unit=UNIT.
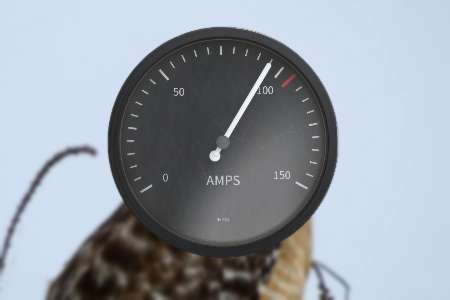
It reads value=95 unit=A
